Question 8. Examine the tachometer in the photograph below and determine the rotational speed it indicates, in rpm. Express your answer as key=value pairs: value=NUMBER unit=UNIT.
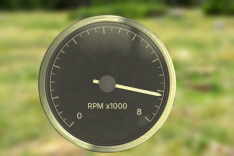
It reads value=7125 unit=rpm
